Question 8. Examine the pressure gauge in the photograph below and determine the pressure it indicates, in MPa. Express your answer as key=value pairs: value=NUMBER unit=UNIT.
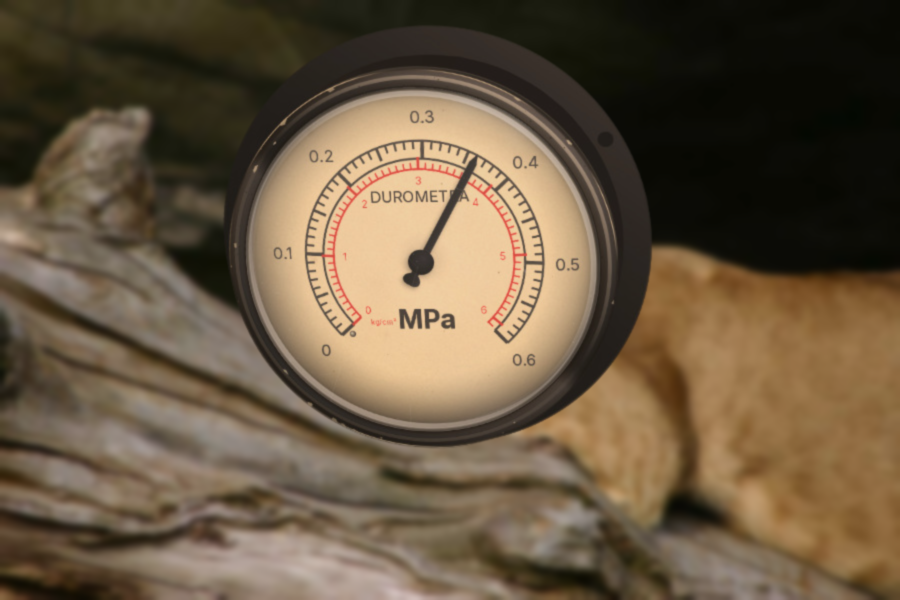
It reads value=0.36 unit=MPa
